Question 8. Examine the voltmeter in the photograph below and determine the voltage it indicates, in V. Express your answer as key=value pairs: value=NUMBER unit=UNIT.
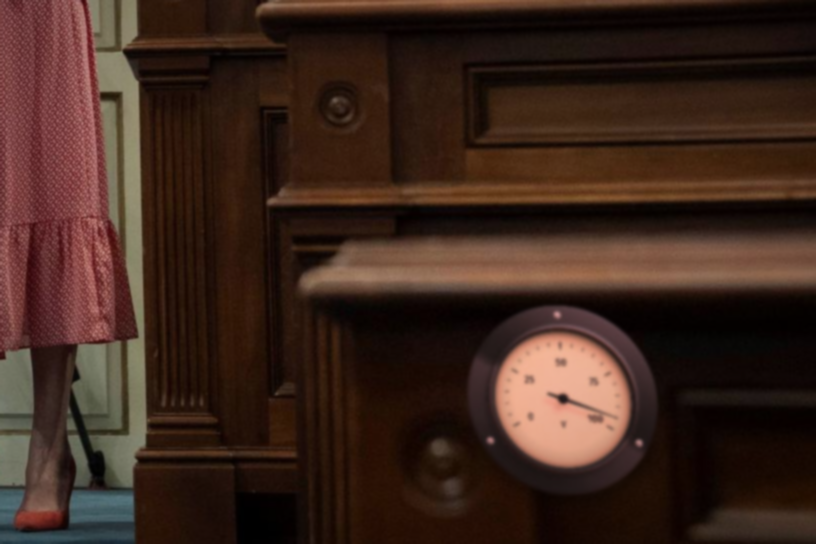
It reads value=95 unit=V
